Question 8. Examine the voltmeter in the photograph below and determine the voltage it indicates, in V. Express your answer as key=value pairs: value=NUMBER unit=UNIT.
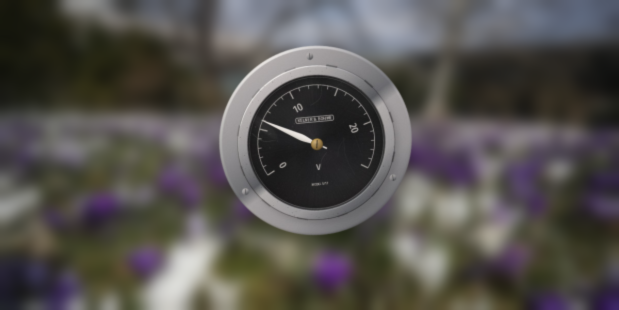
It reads value=6 unit=V
